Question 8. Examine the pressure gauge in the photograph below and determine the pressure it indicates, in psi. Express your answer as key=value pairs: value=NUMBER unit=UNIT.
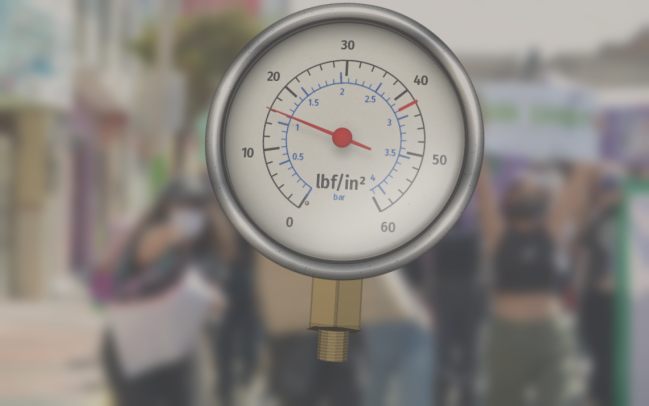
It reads value=16 unit=psi
